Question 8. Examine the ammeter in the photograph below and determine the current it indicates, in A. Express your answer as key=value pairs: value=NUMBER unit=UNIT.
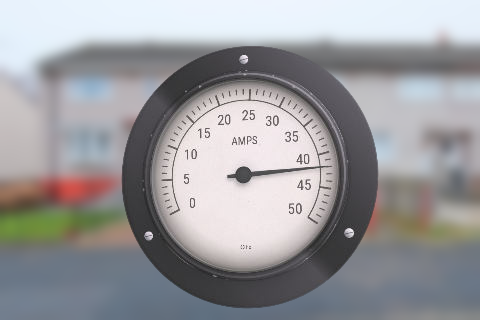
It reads value=42 unit=A
